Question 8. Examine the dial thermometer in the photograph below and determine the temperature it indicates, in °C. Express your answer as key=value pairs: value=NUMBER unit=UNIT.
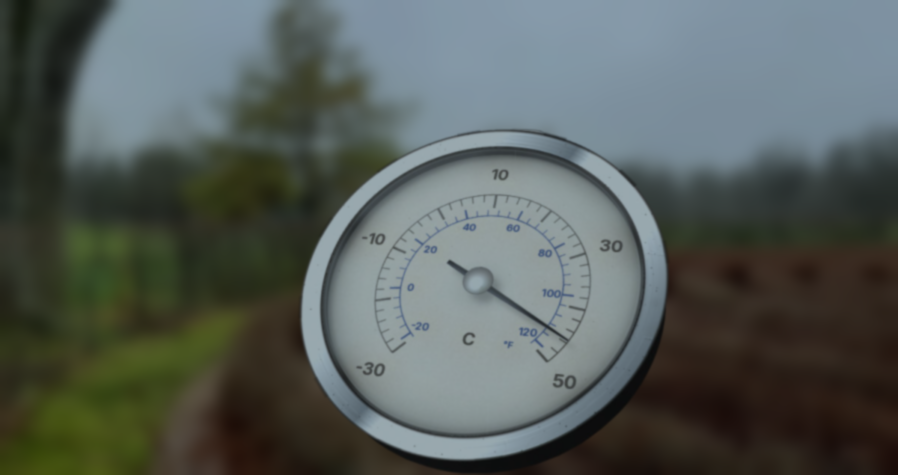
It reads value=46 unit=°C
